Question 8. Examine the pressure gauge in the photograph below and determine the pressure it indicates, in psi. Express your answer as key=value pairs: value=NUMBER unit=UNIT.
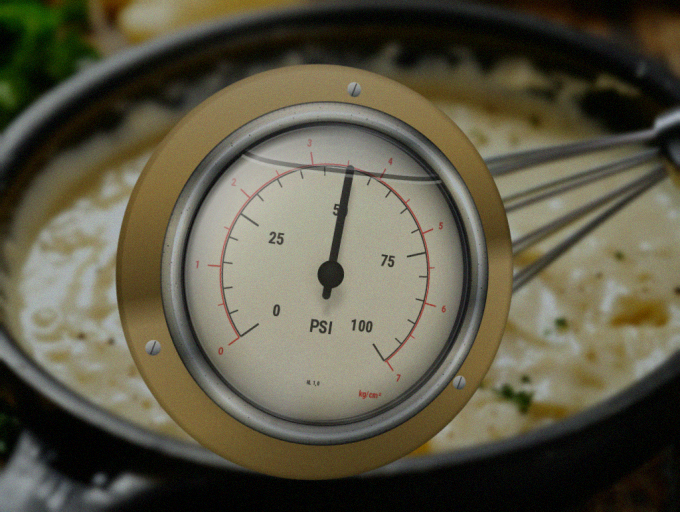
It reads value=50 unit=psi
